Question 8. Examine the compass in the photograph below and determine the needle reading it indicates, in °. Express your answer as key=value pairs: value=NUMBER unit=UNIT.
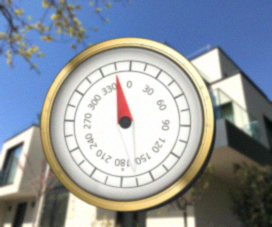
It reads value=345 unit=°
